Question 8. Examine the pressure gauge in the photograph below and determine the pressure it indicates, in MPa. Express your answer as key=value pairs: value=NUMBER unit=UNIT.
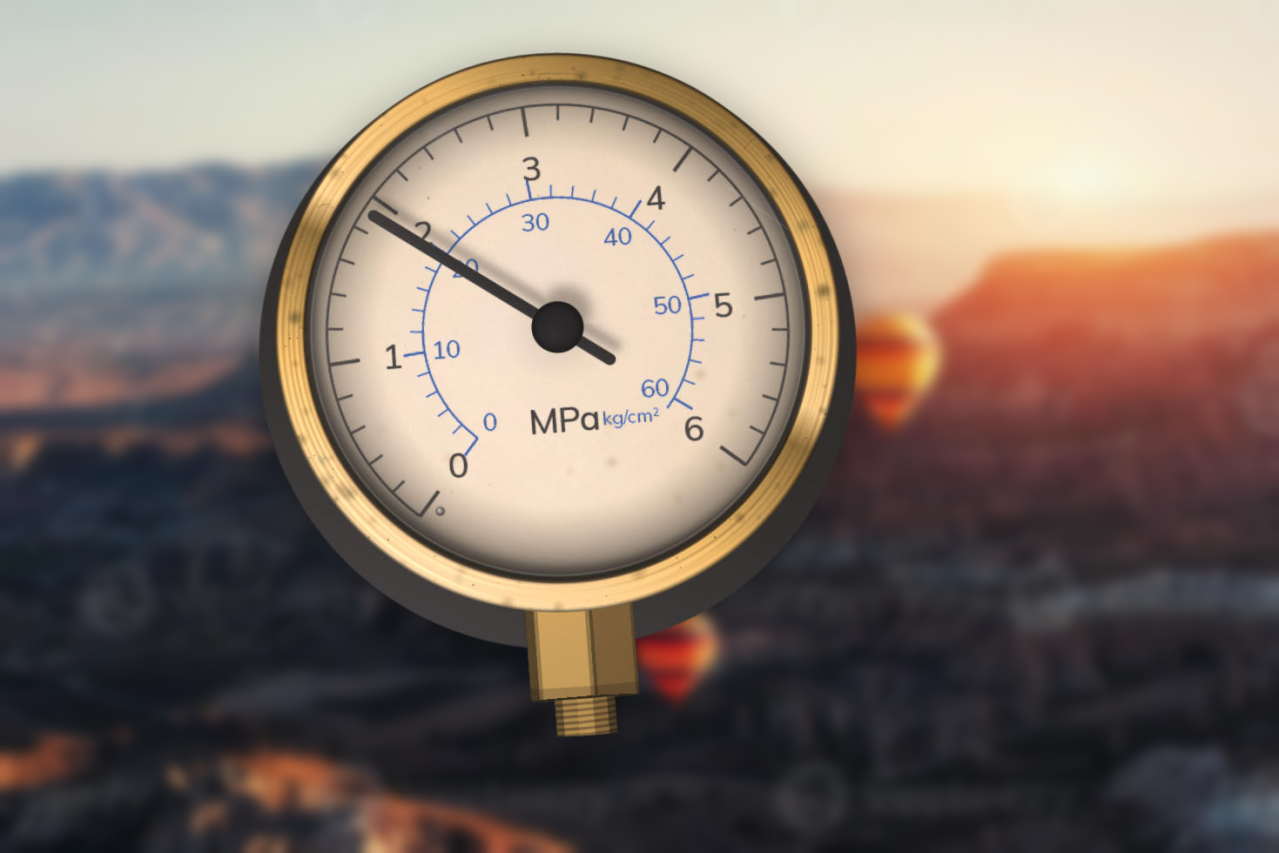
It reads value=1.9 unit=MPa
